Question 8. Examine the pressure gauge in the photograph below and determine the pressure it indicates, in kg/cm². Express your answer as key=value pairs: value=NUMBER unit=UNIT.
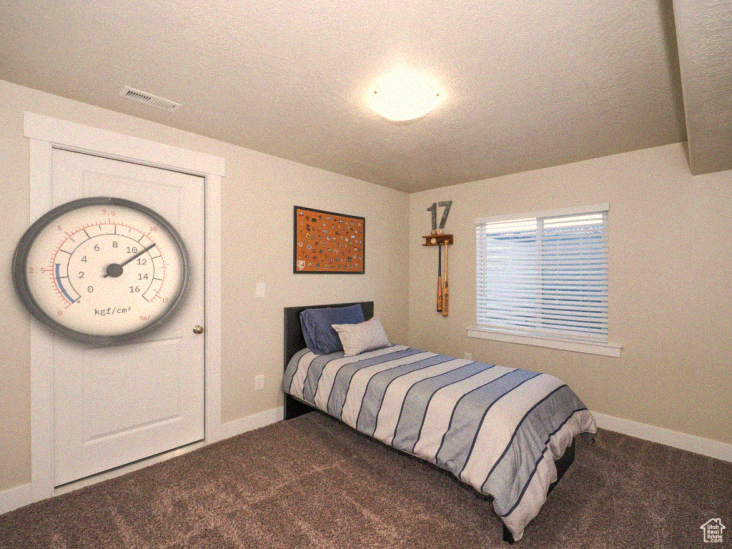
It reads value=11 unit=kg/cm²
